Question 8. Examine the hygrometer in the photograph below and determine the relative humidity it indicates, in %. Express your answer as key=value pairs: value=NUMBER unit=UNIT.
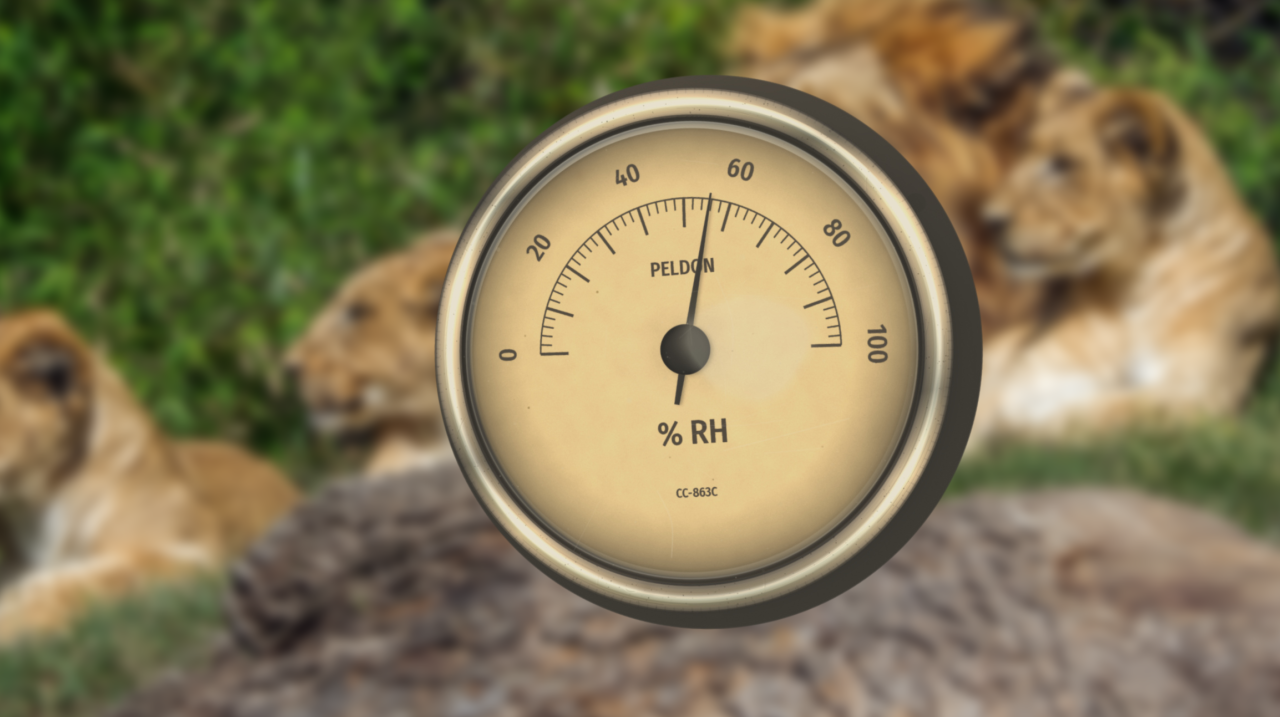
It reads value=56 unit=%
